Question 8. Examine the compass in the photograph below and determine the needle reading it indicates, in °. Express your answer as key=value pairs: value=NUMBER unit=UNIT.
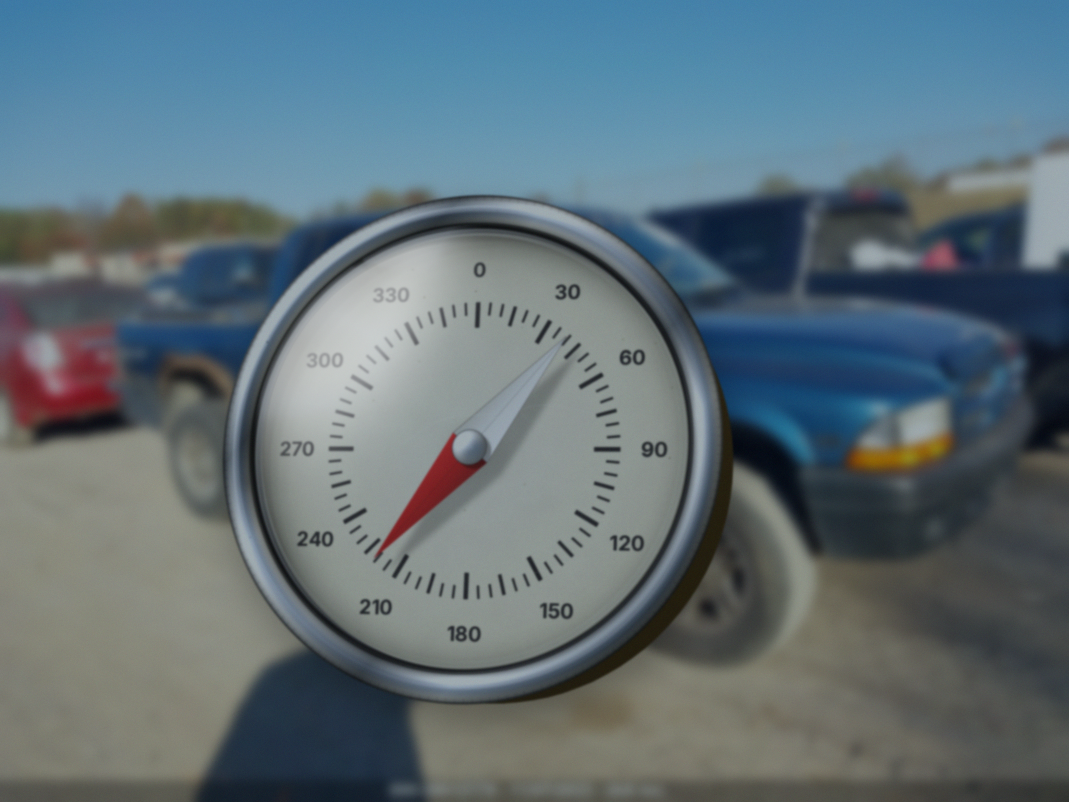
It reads value=220 unit=°
